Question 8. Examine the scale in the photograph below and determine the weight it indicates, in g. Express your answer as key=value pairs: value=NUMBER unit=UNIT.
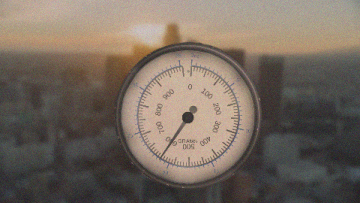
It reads value=600 unit=g
